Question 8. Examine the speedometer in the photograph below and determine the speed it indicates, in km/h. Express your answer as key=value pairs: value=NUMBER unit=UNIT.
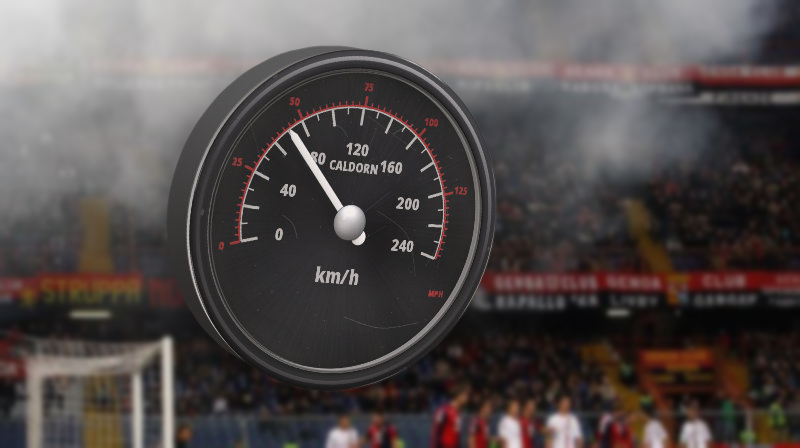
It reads value=70 unit=km/h
